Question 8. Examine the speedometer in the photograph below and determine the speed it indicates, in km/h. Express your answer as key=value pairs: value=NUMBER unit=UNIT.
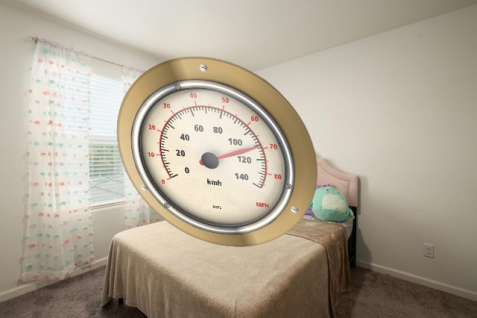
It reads value=110 unit=km/h
